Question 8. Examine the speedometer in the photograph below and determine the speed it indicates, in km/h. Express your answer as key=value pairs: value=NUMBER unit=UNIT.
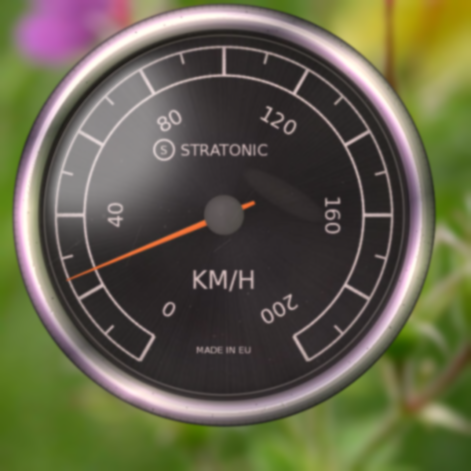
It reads value=25 unit=km/h
